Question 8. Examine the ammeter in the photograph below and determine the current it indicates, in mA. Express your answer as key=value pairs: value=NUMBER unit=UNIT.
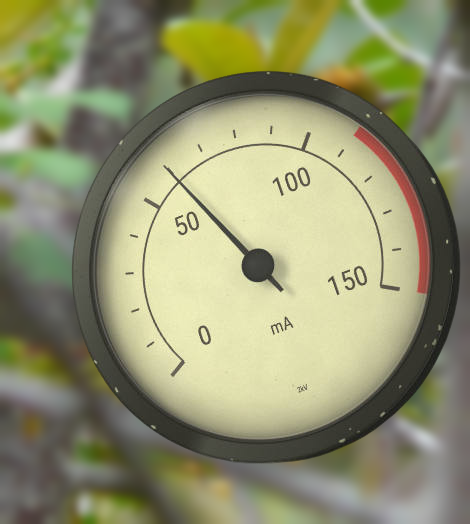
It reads value=60 unit=mA
